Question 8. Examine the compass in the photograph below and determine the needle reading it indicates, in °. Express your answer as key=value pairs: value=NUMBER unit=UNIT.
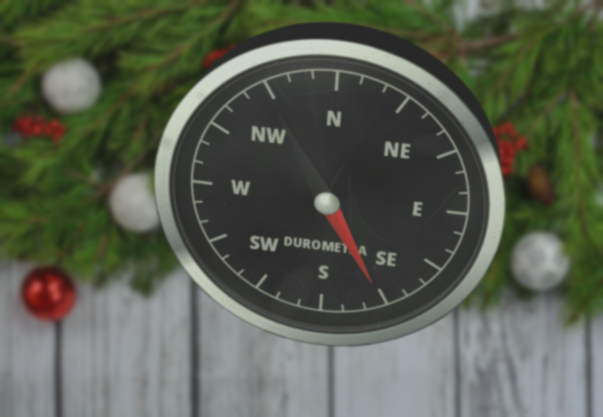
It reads value=150 unit=°
